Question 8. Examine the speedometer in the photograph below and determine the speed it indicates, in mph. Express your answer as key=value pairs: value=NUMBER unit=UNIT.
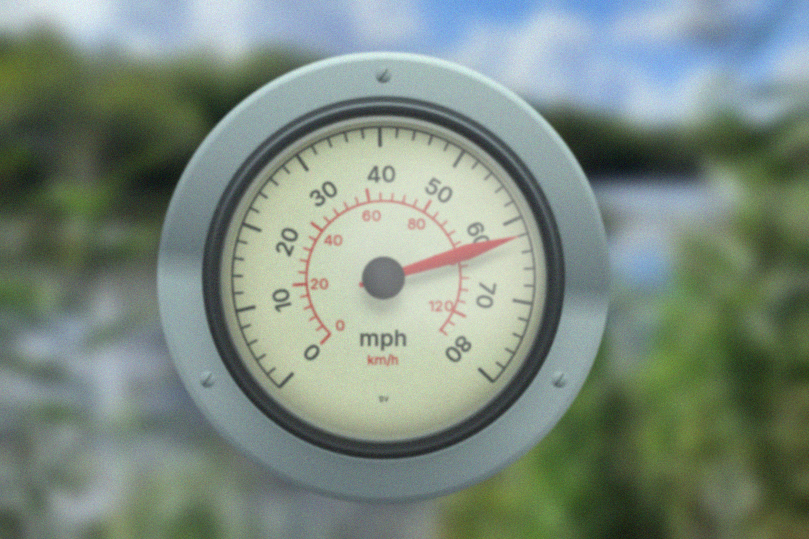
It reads value=62 unit=mph
